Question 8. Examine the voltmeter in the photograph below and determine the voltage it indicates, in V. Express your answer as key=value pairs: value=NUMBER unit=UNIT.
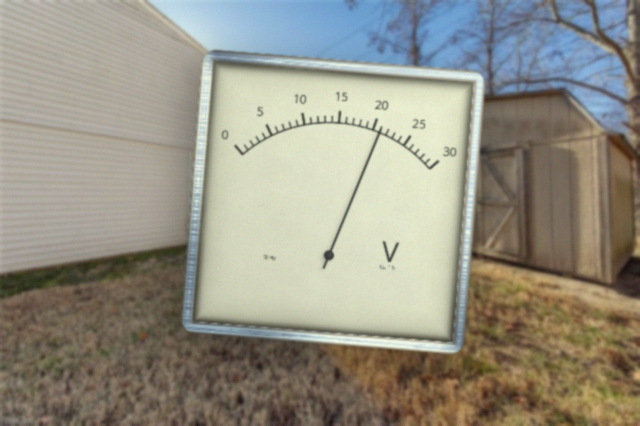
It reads value=21 unit=V
